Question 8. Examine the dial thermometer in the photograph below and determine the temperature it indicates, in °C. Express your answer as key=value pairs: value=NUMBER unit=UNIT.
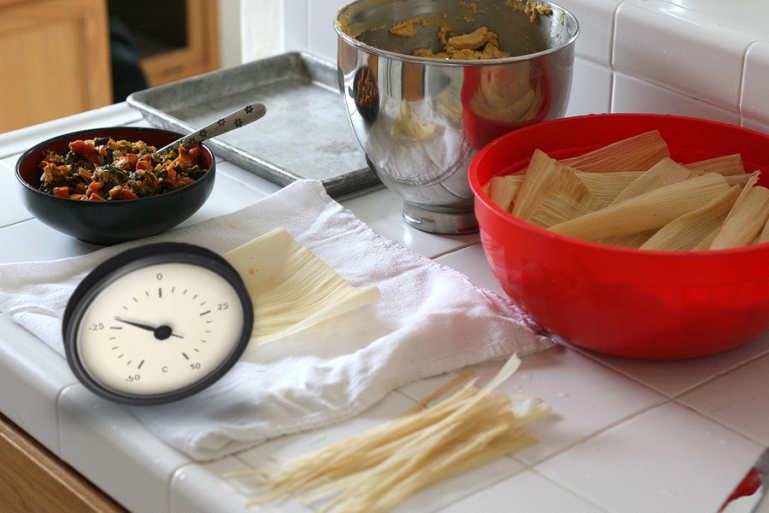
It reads value=-20 unit=°C
